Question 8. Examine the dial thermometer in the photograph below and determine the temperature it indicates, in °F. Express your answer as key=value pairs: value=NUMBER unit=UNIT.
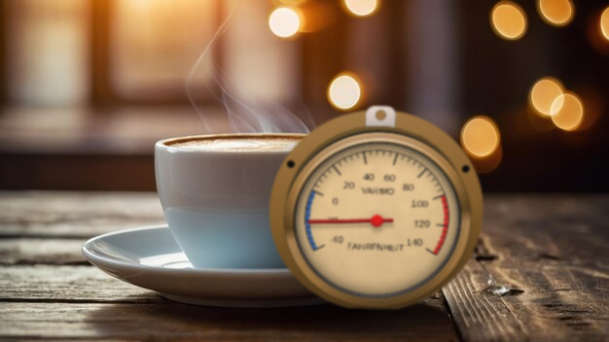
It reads value=-20 unit=°F
